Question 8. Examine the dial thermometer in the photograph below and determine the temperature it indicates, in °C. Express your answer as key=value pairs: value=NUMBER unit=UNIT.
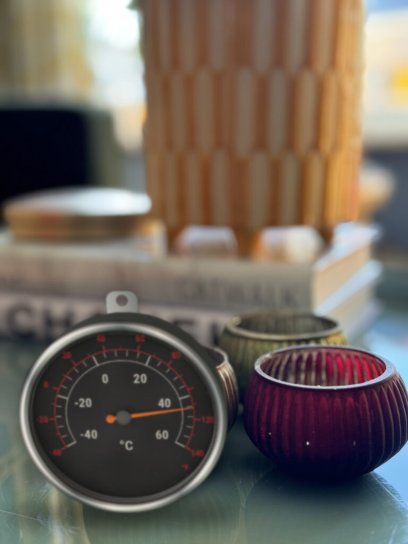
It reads value=44 unit=°C
